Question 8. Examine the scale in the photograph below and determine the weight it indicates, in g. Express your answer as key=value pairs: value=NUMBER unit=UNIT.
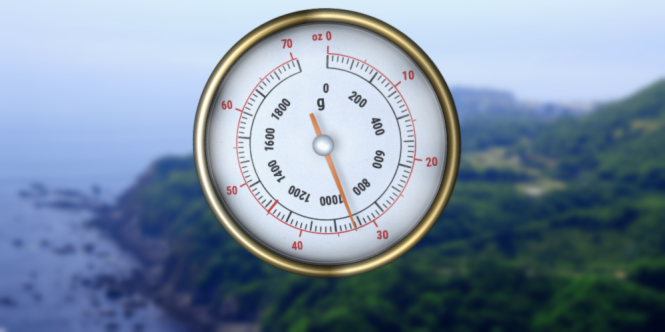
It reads value=920 unit=g
